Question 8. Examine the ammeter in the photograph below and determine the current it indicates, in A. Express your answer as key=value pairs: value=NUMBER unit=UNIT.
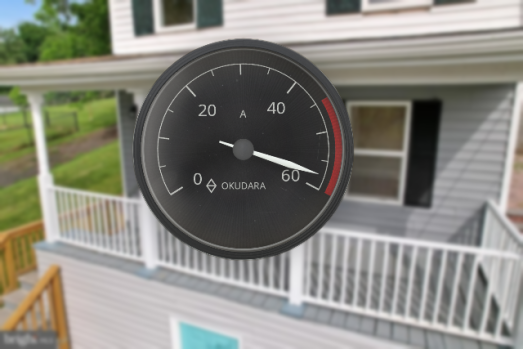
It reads value=57.5 unit=A
